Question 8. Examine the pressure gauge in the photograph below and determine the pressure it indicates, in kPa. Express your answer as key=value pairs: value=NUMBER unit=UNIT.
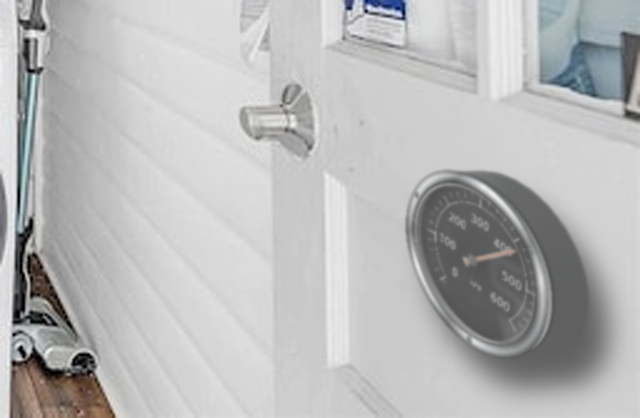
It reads value=420 unit=kPa
